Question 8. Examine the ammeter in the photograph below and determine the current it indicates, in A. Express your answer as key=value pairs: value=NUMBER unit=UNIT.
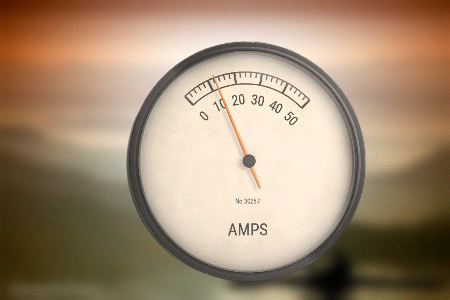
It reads value=12 unit=A
